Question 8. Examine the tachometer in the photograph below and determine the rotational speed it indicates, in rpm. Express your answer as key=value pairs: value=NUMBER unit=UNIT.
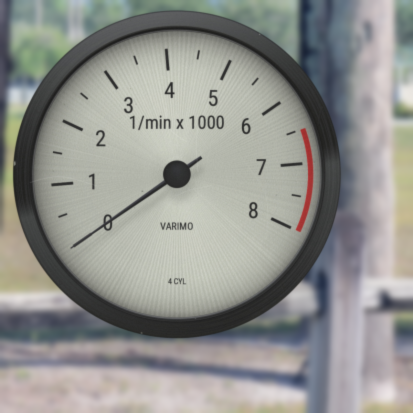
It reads value=0 unit=rpm
